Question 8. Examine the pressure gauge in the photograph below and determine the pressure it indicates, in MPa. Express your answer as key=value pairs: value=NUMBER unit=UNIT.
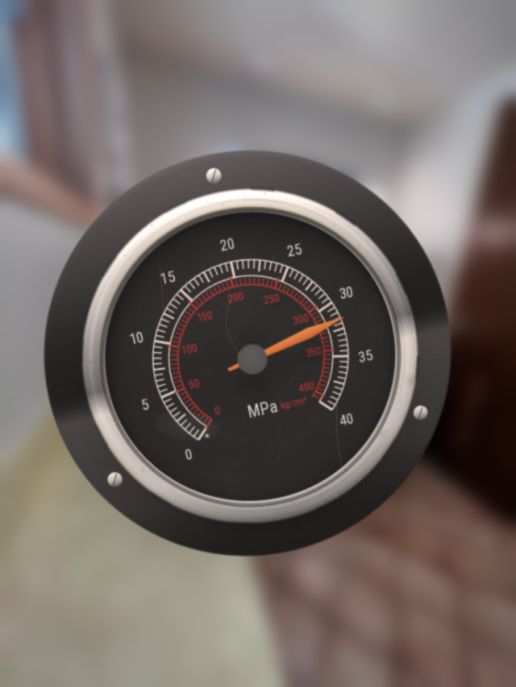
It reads value=31.5 unit=MPa
